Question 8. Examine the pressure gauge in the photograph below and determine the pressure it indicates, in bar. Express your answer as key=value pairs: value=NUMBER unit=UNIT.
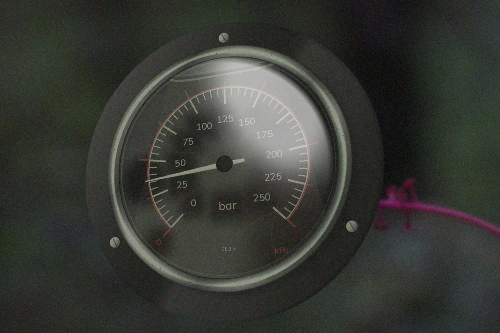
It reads value=35 unit=bar
